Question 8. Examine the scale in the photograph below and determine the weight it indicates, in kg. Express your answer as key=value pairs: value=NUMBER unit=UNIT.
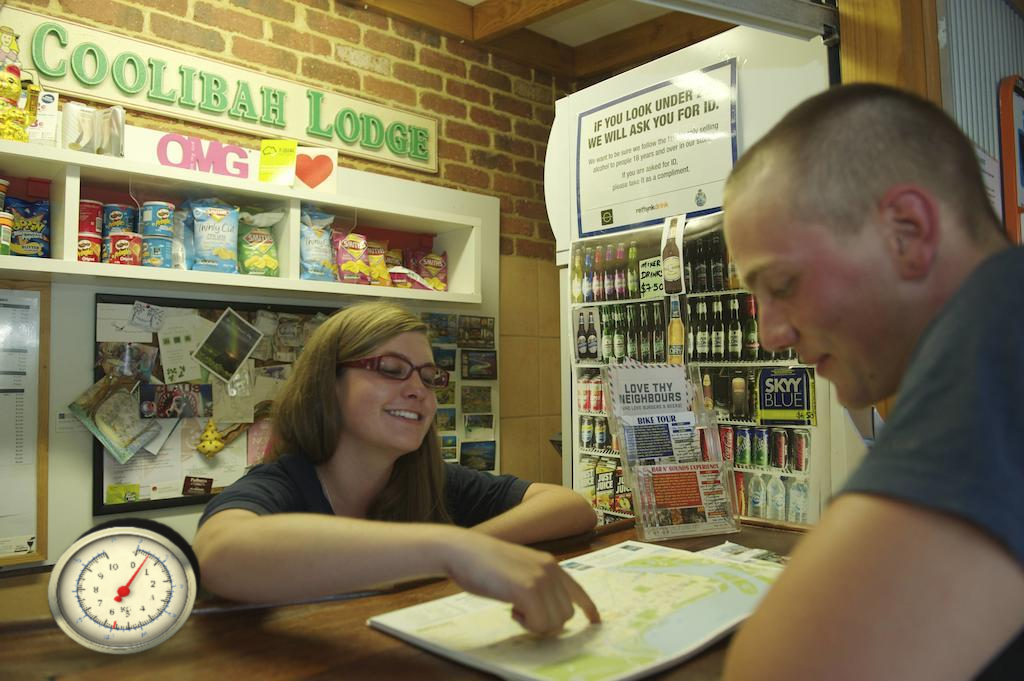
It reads value=0.5 unit=kg
